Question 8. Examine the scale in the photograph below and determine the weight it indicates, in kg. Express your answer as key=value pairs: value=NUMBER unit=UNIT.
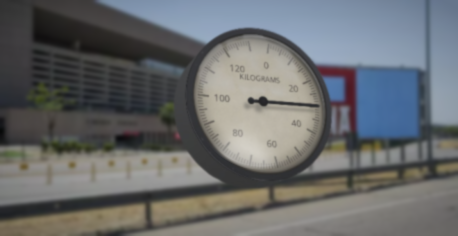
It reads value=30 unit=kg
